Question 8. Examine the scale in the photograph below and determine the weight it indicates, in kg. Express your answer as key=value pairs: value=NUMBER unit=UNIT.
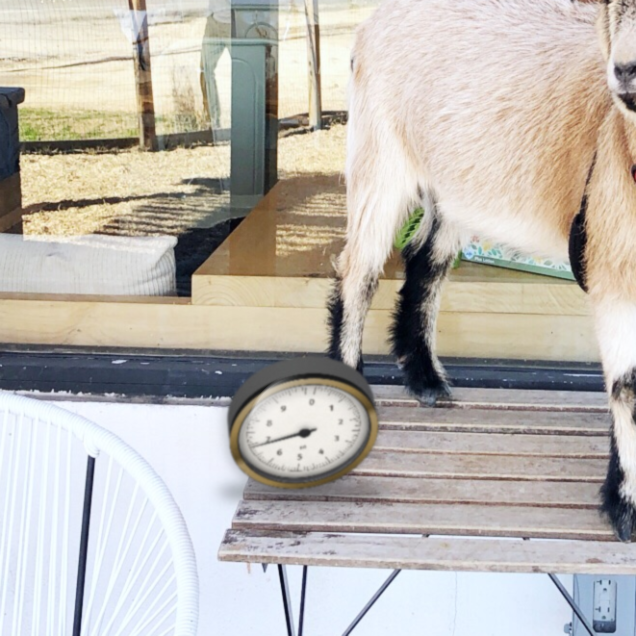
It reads value=7 unit=kg
